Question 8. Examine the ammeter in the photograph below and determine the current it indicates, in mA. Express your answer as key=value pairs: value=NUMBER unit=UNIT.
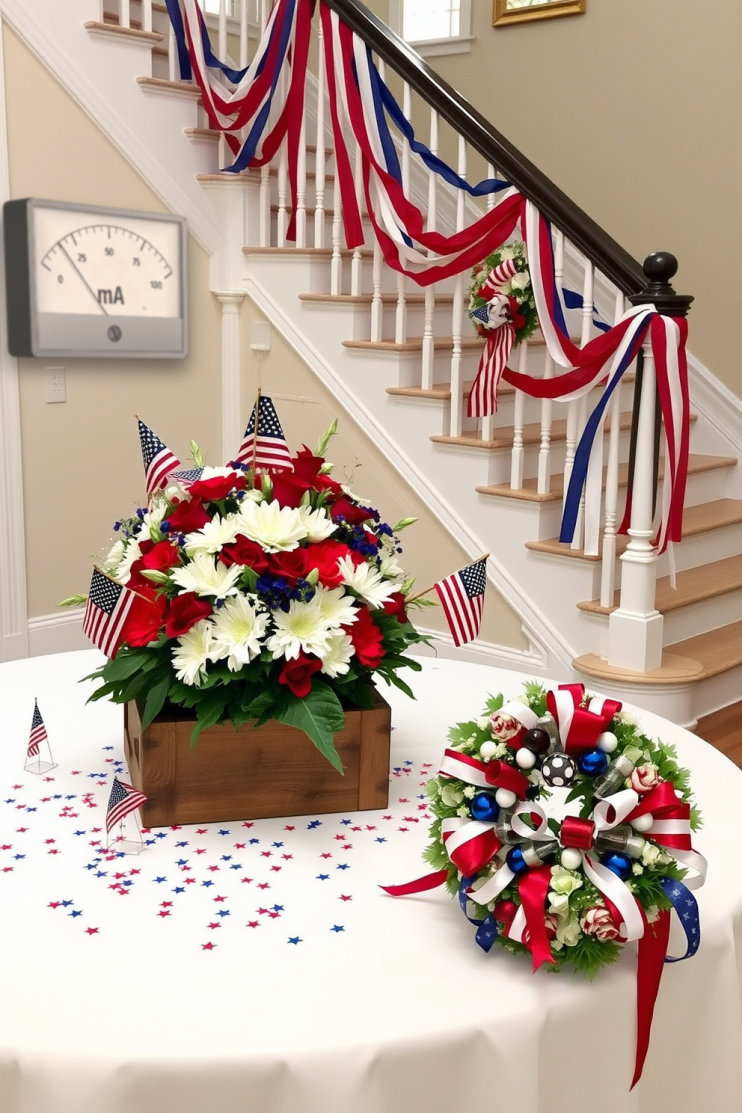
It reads value=15 unit=mA
